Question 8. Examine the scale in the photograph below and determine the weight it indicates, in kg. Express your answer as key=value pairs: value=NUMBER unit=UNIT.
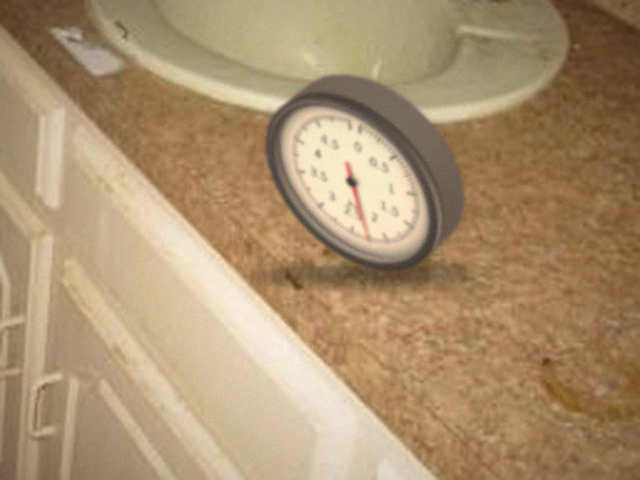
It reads value=2.25 unit=kg
